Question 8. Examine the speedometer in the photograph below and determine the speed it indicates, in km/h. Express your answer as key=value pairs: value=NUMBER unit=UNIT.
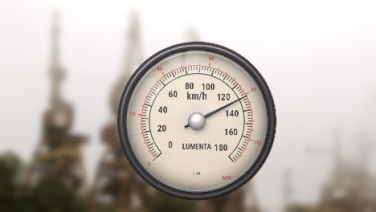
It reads value=130 unit=km/h
